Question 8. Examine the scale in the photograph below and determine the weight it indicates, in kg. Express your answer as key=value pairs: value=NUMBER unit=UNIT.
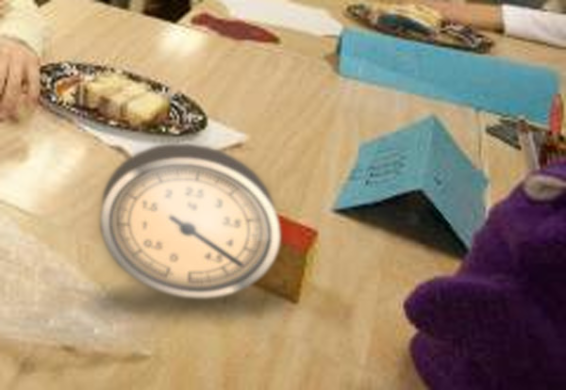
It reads value=4.25 unit=kg
